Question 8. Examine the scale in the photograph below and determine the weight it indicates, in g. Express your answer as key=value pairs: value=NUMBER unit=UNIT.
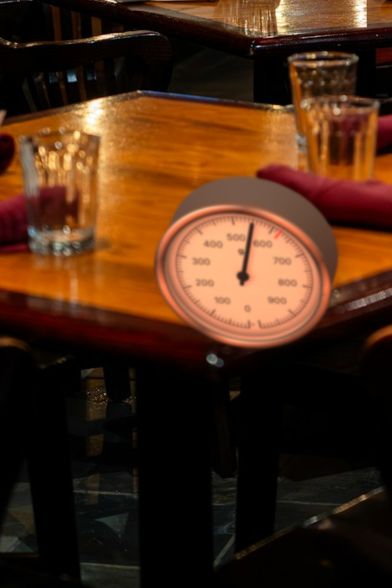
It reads value=550 unit=g
